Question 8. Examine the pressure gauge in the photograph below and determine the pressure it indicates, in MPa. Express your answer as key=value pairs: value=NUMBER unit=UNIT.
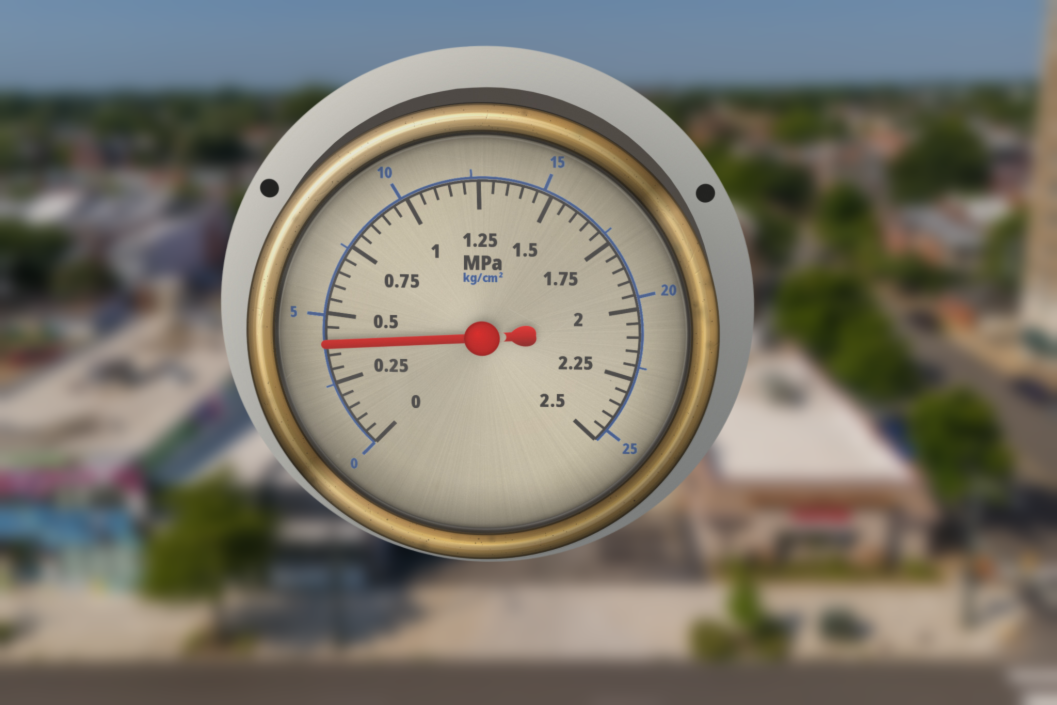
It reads value=0.4 unit=MPa
